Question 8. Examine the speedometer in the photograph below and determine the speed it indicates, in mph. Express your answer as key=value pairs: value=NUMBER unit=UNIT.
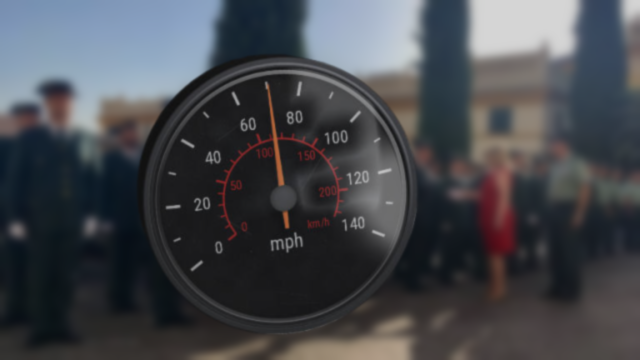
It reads value=70 unit=mph
